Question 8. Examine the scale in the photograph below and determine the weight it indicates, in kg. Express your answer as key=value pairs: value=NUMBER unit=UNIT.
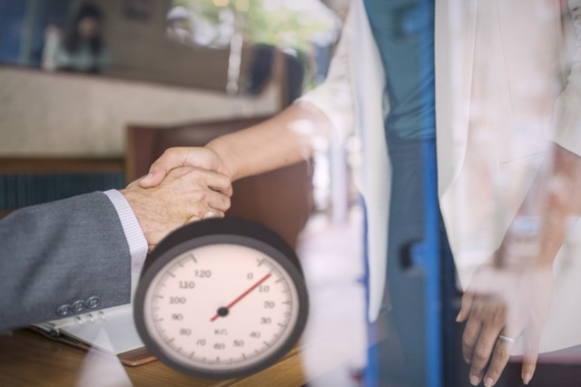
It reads value=5 unit=kg
